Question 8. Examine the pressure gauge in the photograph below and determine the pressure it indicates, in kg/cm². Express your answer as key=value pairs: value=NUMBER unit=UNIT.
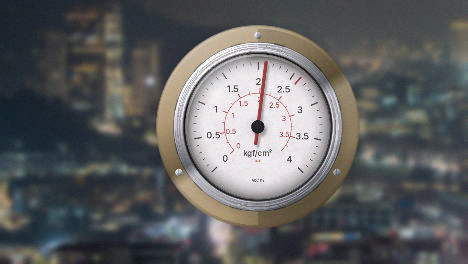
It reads value=2.1 unit=kg/cm²
